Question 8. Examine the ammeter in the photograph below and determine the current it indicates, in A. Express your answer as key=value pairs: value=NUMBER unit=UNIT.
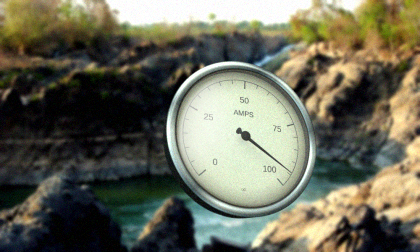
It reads value=95 unit=A
